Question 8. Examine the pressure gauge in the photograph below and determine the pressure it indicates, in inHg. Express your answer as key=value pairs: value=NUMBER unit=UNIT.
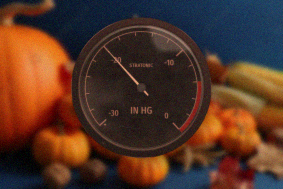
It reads value=-20 unit=inHg
